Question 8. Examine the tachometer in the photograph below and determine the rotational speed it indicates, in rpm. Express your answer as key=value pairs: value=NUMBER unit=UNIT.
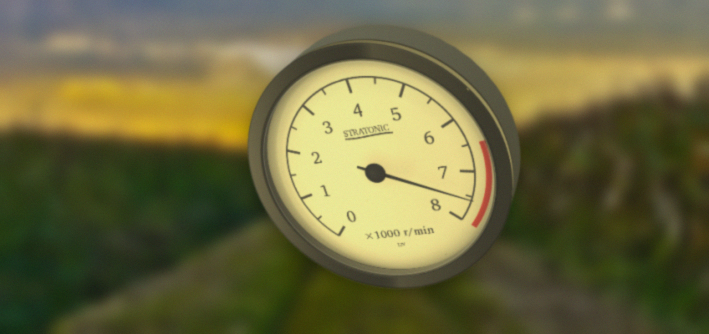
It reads value=7500 unit=rpm
